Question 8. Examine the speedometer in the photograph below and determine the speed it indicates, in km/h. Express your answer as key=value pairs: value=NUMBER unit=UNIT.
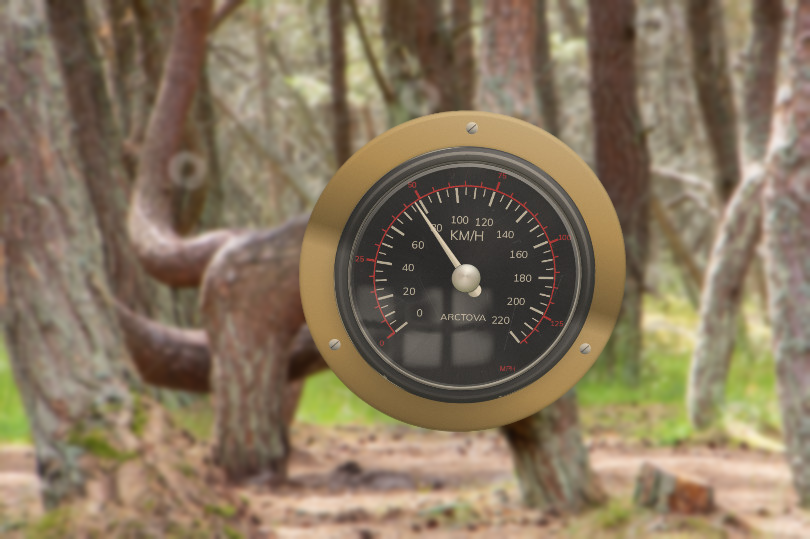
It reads value=77.5 unit=km/h
